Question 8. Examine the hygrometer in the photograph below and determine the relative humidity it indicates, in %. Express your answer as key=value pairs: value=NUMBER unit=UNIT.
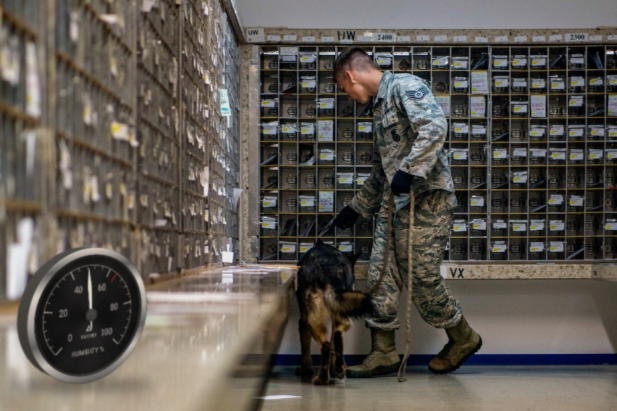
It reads value=48 unit=%
